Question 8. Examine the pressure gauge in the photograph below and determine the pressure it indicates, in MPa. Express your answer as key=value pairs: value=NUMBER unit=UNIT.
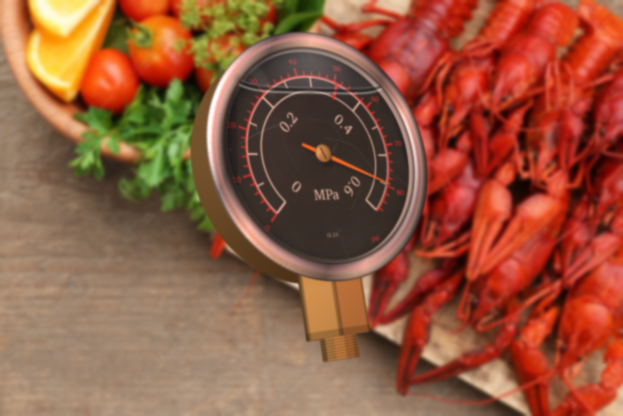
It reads value=0.55 unit=MPa
